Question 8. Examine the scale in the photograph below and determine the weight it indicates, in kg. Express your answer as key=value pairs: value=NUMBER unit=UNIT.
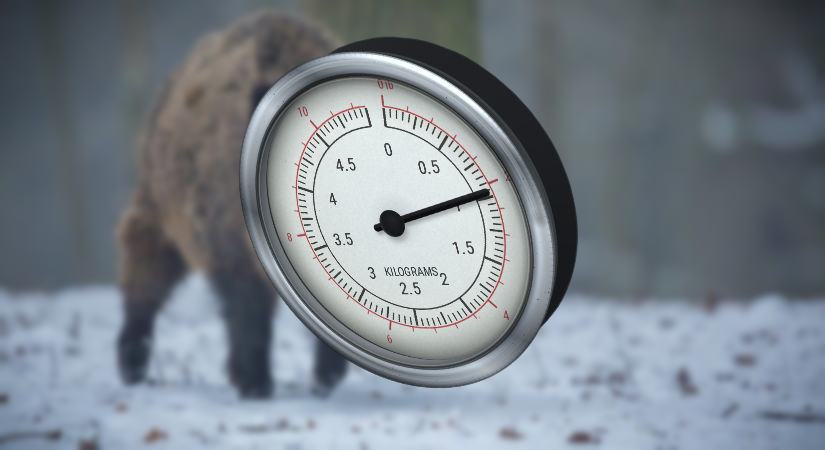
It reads value=0.95 unit=kg
